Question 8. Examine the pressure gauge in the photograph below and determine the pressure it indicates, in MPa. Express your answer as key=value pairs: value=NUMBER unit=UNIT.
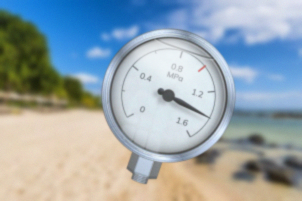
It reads value=1.4 unit=MPa
